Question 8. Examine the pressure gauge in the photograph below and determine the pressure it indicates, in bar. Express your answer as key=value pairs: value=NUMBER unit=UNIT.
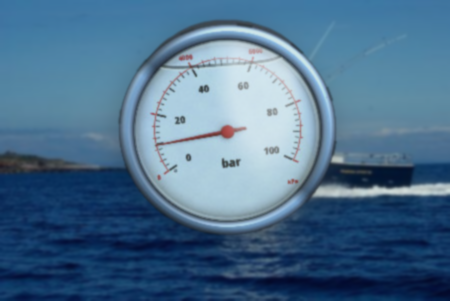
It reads value=10 unit=bar
